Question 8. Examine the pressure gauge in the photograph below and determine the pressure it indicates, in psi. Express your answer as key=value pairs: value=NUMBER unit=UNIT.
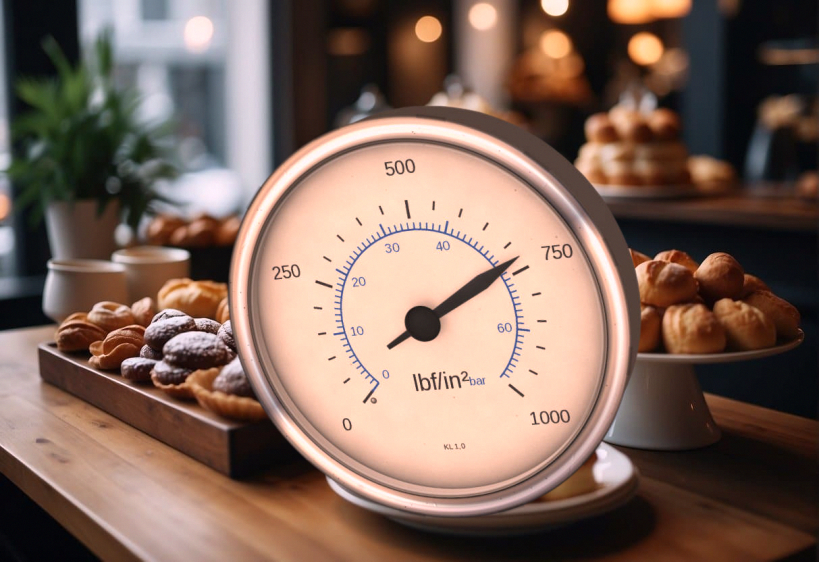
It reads value=725 unit=psi
